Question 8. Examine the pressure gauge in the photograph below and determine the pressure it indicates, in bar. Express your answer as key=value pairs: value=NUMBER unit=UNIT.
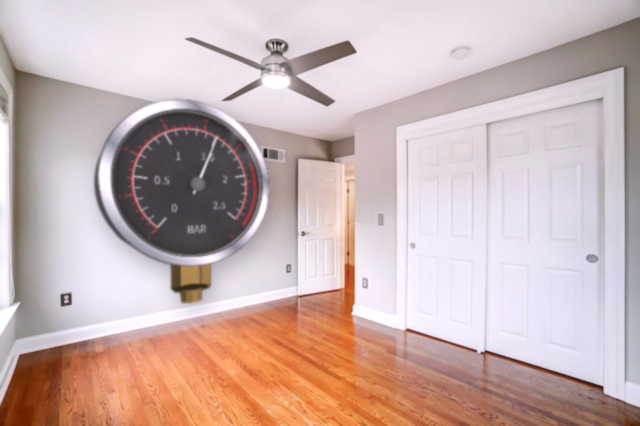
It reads value=1.5 unit=bar
